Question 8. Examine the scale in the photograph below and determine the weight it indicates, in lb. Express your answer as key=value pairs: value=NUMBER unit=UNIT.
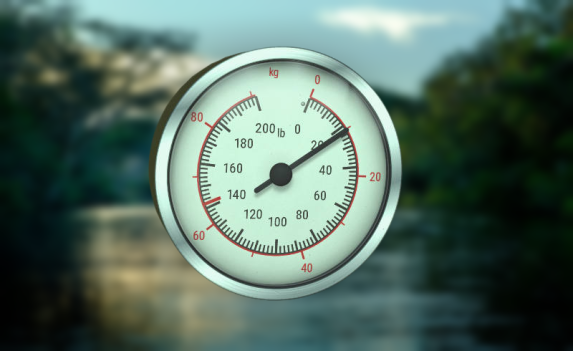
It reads value=22 unit=lb
